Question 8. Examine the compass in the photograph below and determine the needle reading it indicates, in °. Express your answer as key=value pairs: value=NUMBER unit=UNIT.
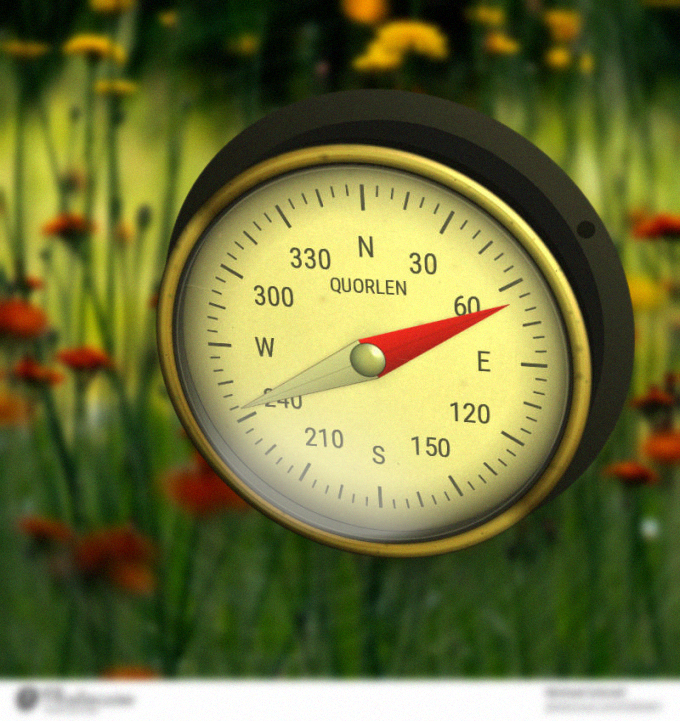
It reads value=65 unit=°
